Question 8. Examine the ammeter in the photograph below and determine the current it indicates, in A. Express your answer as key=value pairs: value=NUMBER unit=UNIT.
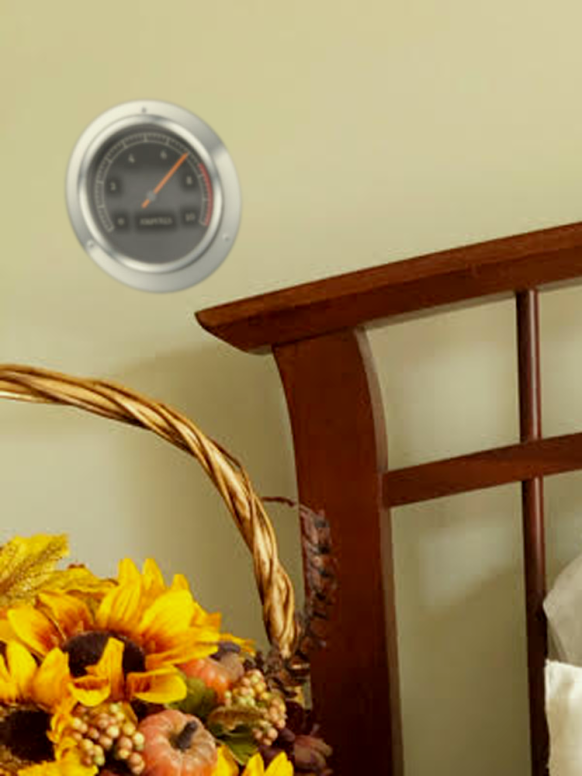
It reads value=7 unit=A
